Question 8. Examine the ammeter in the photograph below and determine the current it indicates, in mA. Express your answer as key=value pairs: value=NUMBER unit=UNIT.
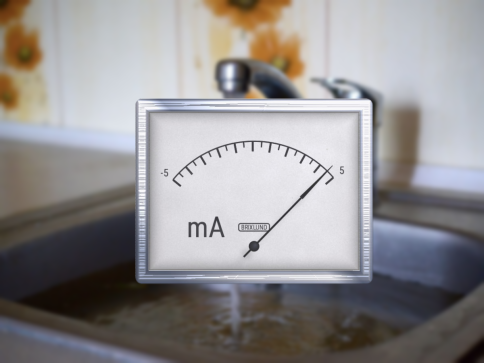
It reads value=4.5 unit=mA
